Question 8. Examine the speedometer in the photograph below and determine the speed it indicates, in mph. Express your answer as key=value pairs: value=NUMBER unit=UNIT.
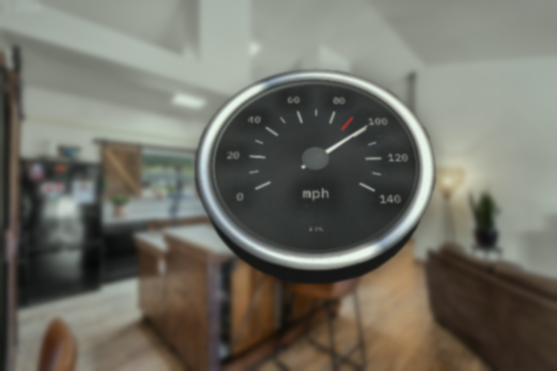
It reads value=100 unit=mph
